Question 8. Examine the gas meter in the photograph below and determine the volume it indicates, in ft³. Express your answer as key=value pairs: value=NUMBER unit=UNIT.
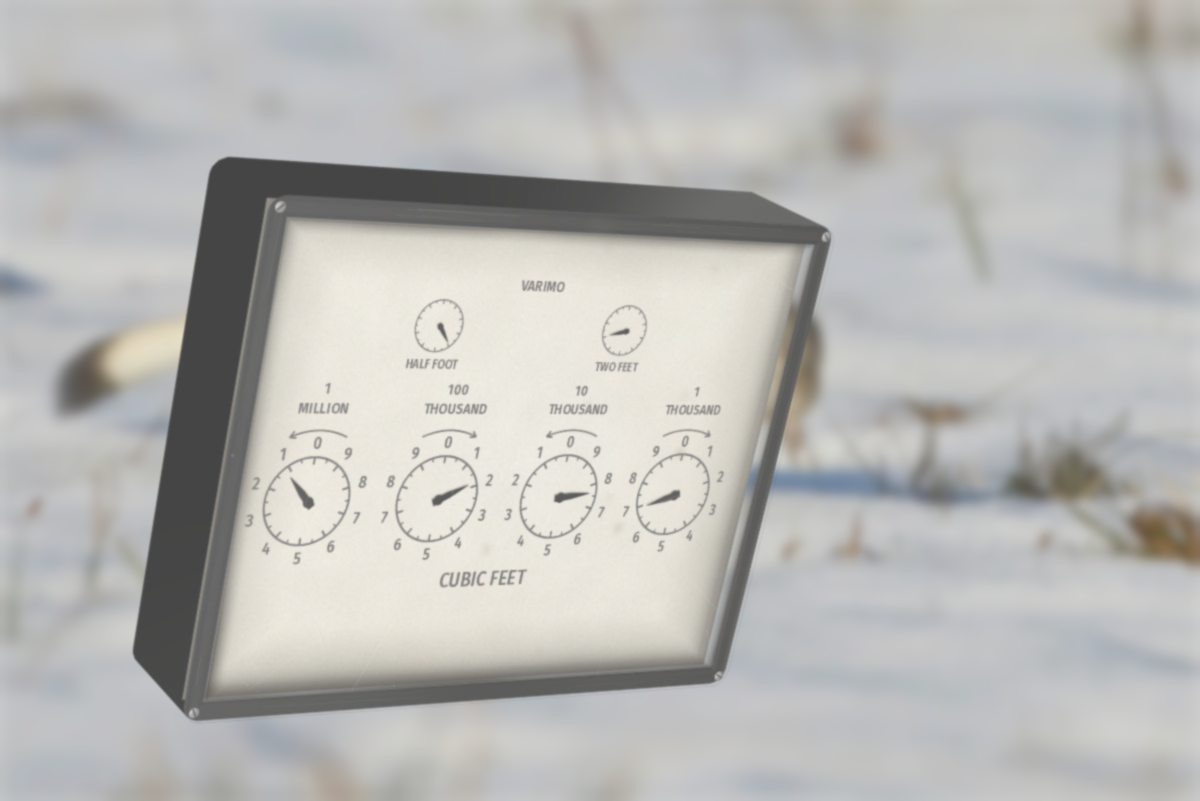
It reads value=117700 unit=ft³
